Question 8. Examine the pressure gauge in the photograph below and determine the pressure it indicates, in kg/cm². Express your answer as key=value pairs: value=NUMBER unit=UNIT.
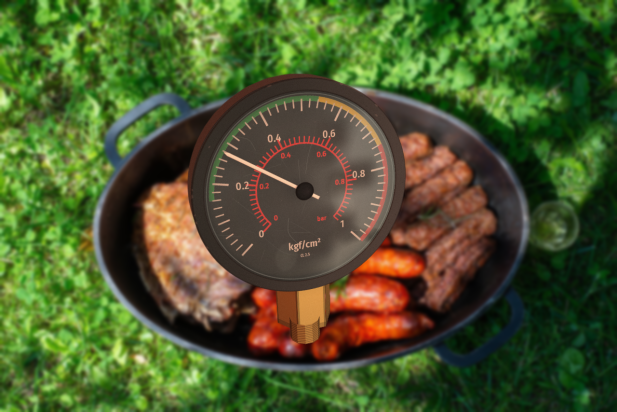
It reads value=0.28 unit=kg/cm²
